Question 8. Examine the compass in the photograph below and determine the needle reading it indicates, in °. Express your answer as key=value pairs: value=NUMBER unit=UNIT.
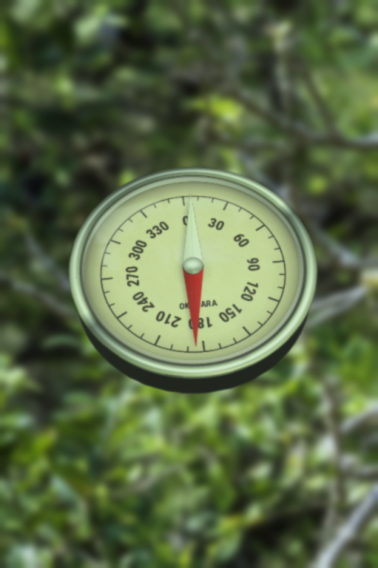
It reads value=185 unit=°
